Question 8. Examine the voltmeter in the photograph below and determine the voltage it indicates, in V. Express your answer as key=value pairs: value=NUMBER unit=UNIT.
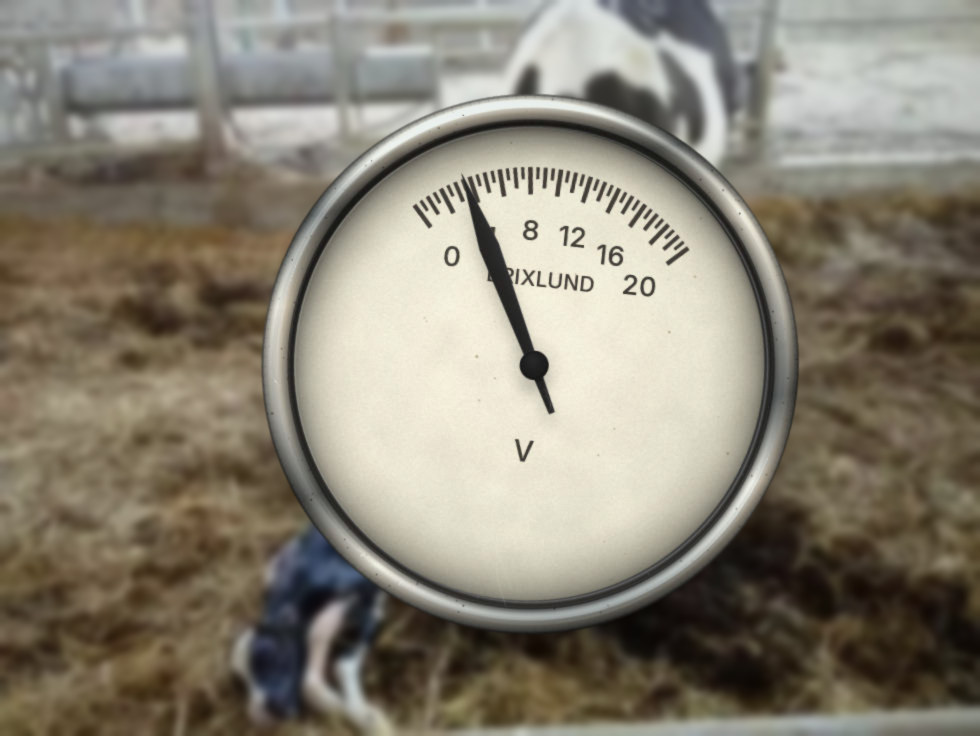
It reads value=3.5 unit=V
